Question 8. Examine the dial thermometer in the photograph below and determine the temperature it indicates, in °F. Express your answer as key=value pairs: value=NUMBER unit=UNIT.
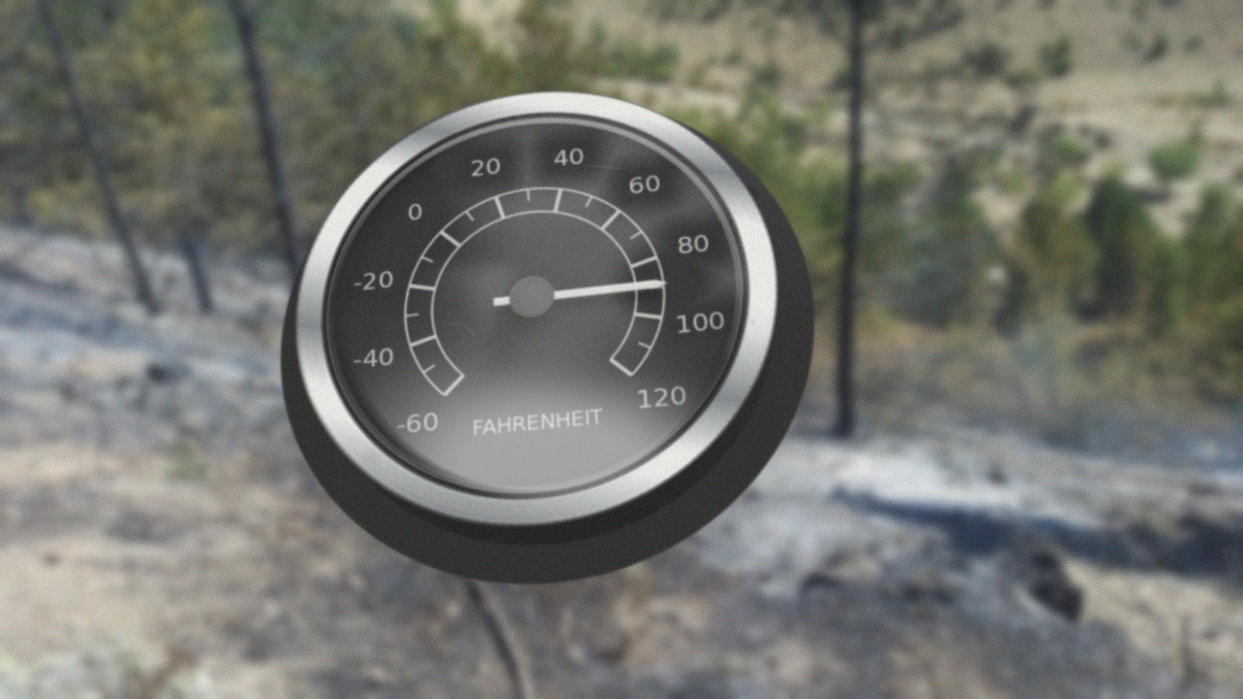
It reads value=90 unit=°F
